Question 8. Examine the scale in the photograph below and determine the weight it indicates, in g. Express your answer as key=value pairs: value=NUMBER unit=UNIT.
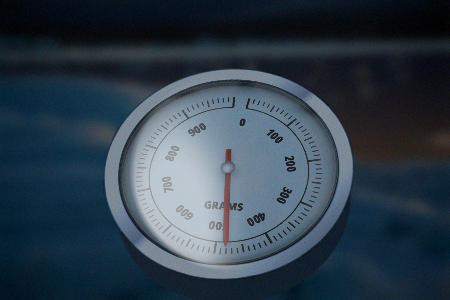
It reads value=480 unit=g
